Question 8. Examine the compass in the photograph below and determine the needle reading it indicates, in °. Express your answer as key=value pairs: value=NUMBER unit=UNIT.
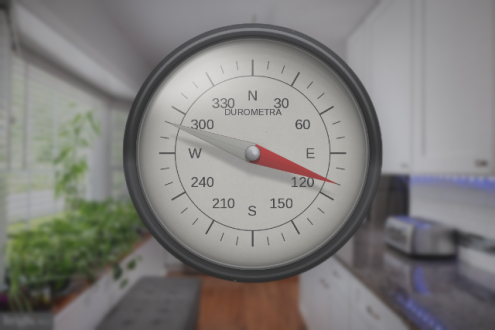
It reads value=110 unit=°
